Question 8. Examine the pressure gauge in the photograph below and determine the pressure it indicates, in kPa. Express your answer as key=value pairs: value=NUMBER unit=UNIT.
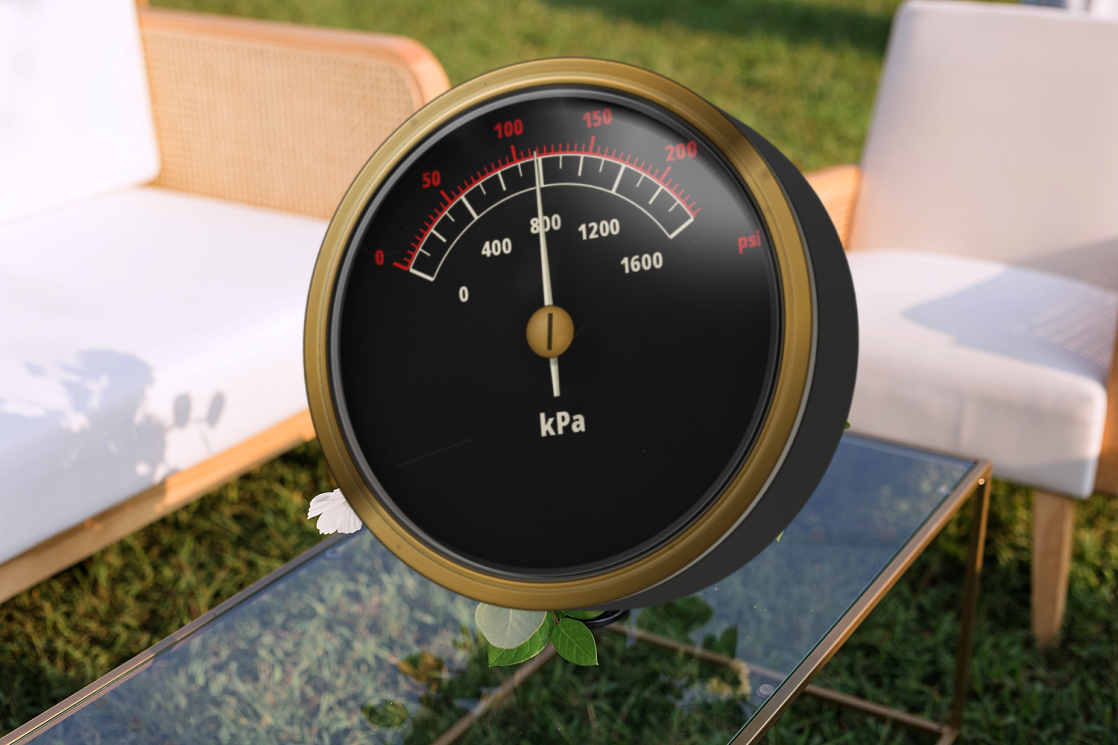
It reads value=800 unit=kPa
